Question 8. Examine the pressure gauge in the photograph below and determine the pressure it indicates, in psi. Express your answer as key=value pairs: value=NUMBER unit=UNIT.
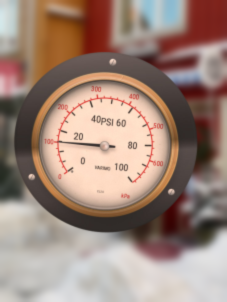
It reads value=15 unit=psi
